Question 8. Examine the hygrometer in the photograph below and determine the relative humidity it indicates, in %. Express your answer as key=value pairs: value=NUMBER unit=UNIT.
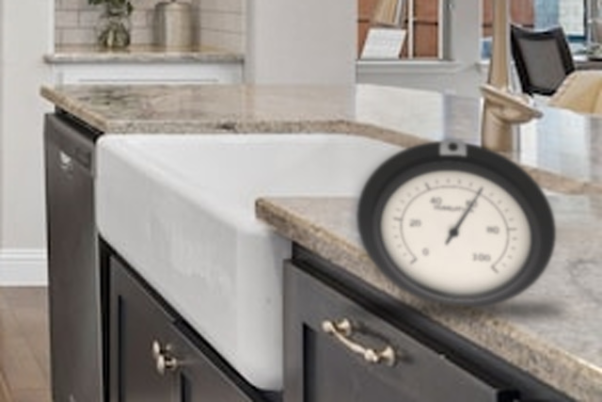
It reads value=60 unit=%
